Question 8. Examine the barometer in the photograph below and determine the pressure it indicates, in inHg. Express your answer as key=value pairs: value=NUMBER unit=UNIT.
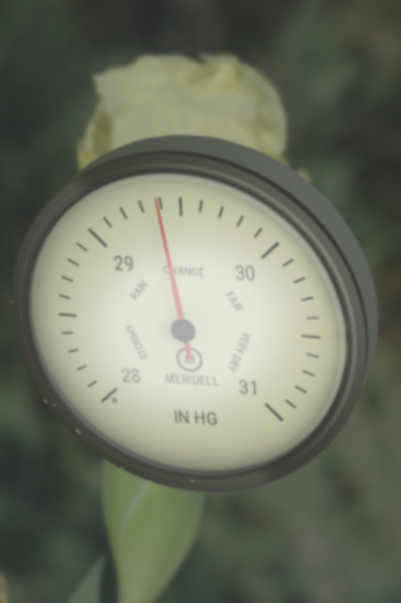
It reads value=29.4 unit=inHg
